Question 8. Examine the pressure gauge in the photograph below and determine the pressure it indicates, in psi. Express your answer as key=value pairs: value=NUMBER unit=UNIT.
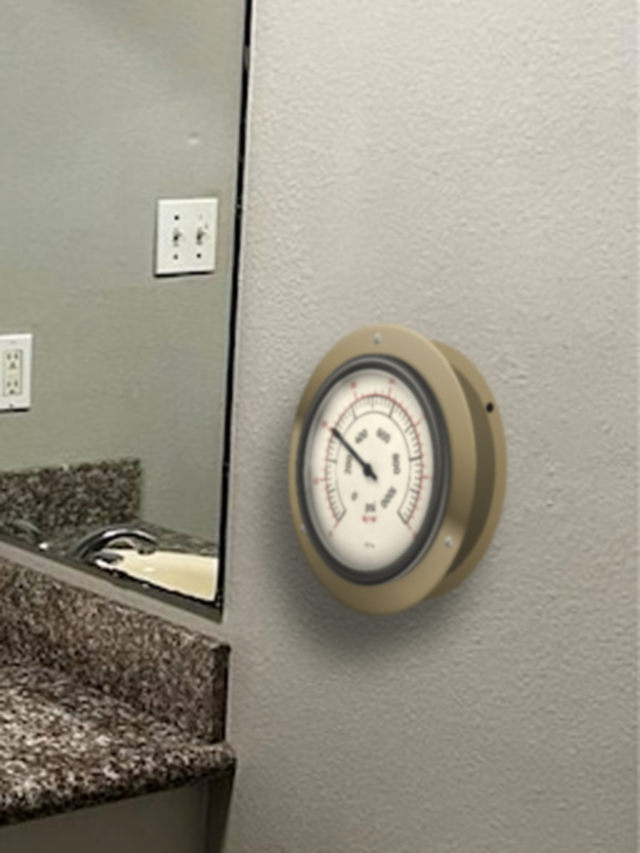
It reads value=300 unit=psi
